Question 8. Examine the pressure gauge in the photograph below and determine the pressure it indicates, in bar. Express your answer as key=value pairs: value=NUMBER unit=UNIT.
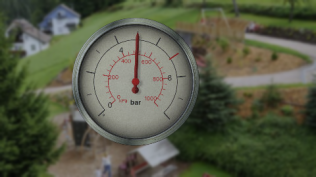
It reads value=5 unit=bar
